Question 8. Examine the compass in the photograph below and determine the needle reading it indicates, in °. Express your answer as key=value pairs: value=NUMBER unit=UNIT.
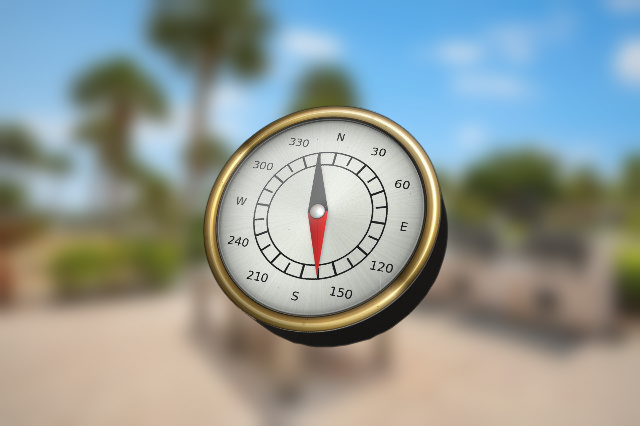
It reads value=165 unit=°
